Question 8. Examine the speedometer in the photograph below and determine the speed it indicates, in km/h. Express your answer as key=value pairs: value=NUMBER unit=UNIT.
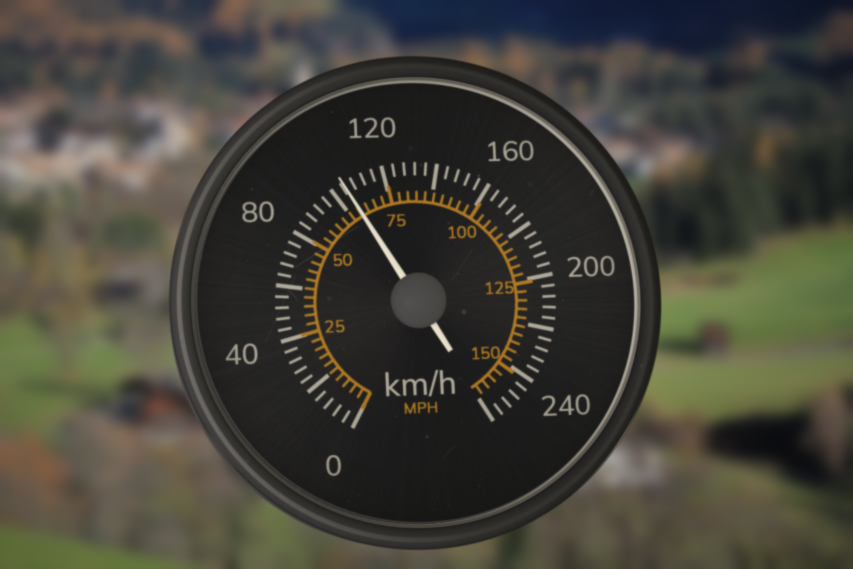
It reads value=104 unit=km/h
